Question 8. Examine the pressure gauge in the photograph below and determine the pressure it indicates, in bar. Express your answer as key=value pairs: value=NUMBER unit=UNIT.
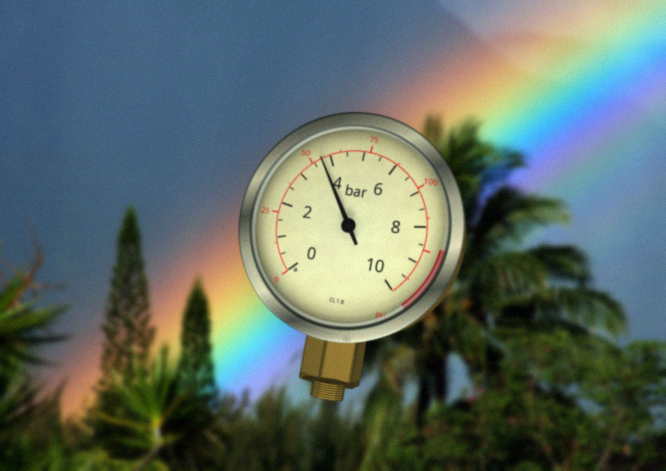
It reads value=3.75 unit=bar
